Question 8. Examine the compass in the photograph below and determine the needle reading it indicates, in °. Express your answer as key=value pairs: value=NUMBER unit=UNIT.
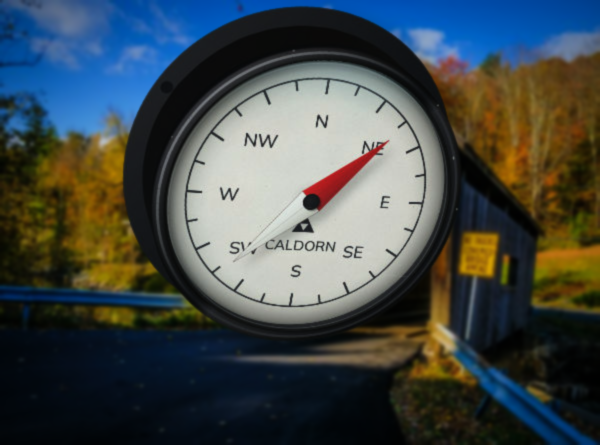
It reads value=45 unit=°
